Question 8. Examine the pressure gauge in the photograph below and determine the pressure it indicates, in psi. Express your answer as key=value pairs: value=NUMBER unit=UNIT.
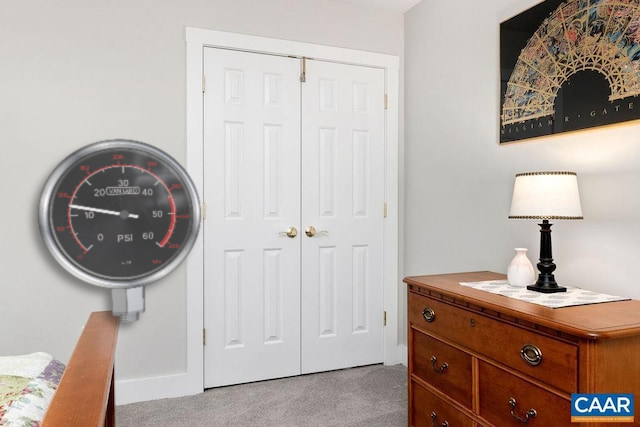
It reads value=12.5 unit=psi
